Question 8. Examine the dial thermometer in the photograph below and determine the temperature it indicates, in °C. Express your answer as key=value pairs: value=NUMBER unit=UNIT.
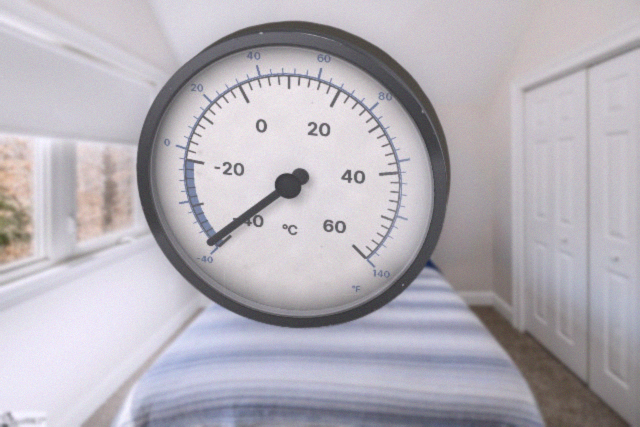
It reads value=-38 unit=°C
